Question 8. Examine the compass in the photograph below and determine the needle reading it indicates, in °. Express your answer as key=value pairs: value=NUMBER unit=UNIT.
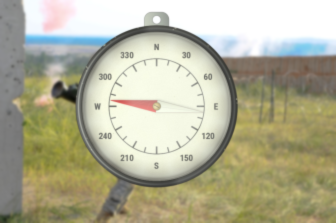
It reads value=277.5 unit=°
